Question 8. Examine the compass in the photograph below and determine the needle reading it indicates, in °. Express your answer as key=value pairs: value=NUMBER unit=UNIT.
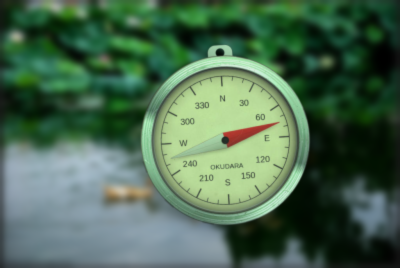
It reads value=75 unit=°
